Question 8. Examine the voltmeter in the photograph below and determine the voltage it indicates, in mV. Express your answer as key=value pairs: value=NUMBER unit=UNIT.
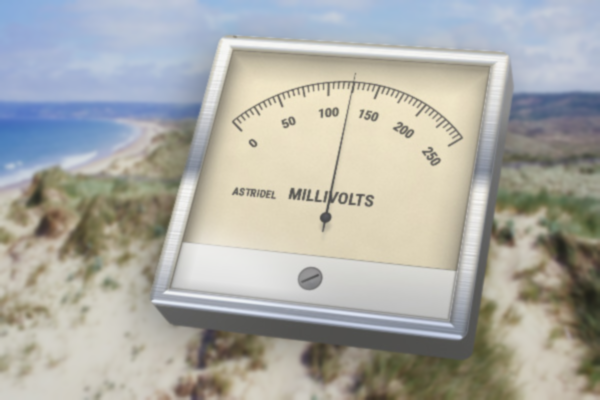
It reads value=125 unit=mV
